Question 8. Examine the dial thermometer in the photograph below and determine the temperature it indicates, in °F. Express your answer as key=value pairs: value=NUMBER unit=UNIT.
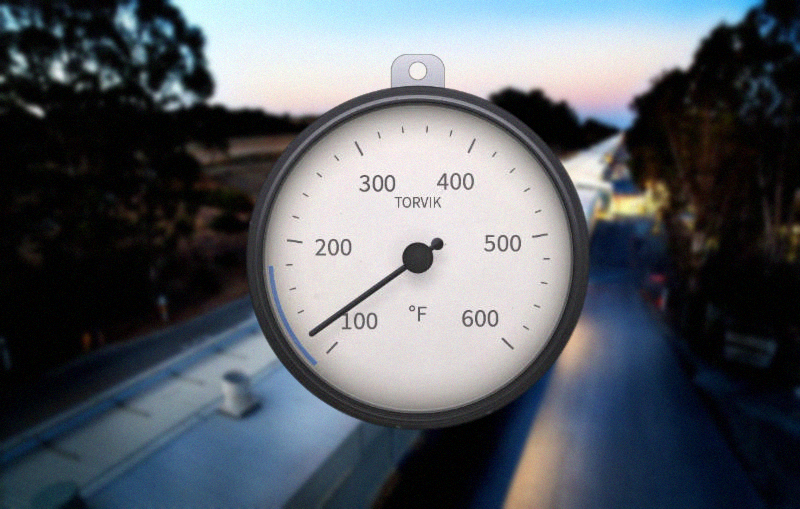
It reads value=120 unit=°F
